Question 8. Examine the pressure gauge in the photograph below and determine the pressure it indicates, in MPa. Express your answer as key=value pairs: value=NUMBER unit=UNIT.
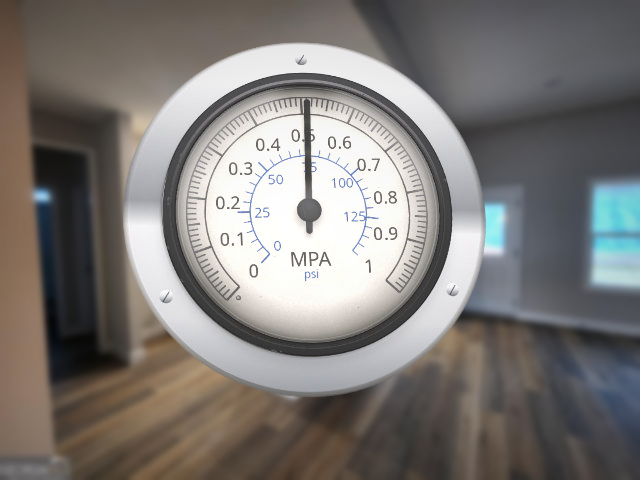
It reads value=0.51 unit=MPa
